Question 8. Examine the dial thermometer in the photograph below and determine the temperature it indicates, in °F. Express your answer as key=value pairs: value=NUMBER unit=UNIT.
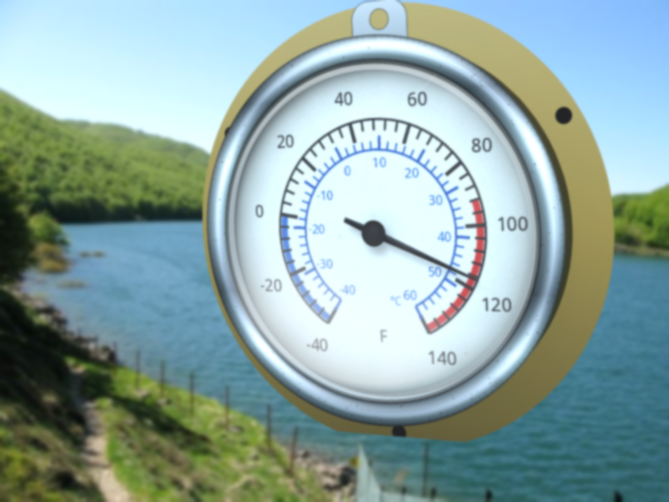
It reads value=116 unit=°F
